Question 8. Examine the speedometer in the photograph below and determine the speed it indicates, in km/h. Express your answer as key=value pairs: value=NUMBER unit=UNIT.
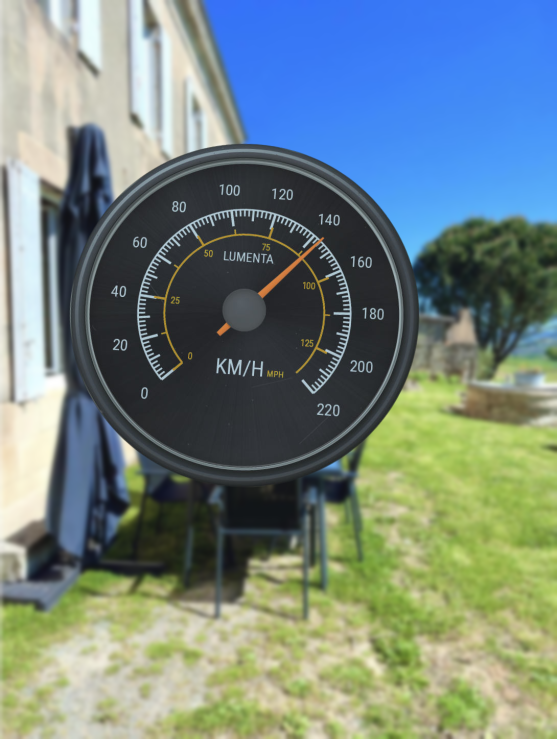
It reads value=144 unit=km/h
